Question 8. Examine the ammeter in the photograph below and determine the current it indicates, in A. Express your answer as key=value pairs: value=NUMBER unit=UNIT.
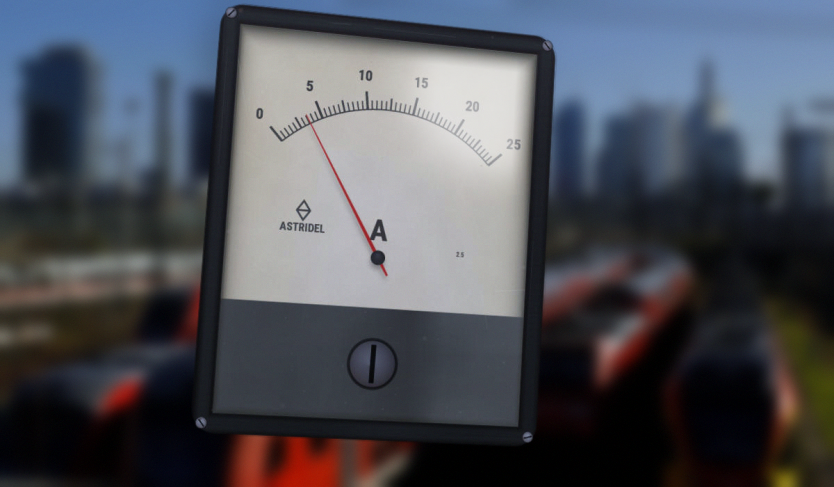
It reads value=3.5 unit=A
